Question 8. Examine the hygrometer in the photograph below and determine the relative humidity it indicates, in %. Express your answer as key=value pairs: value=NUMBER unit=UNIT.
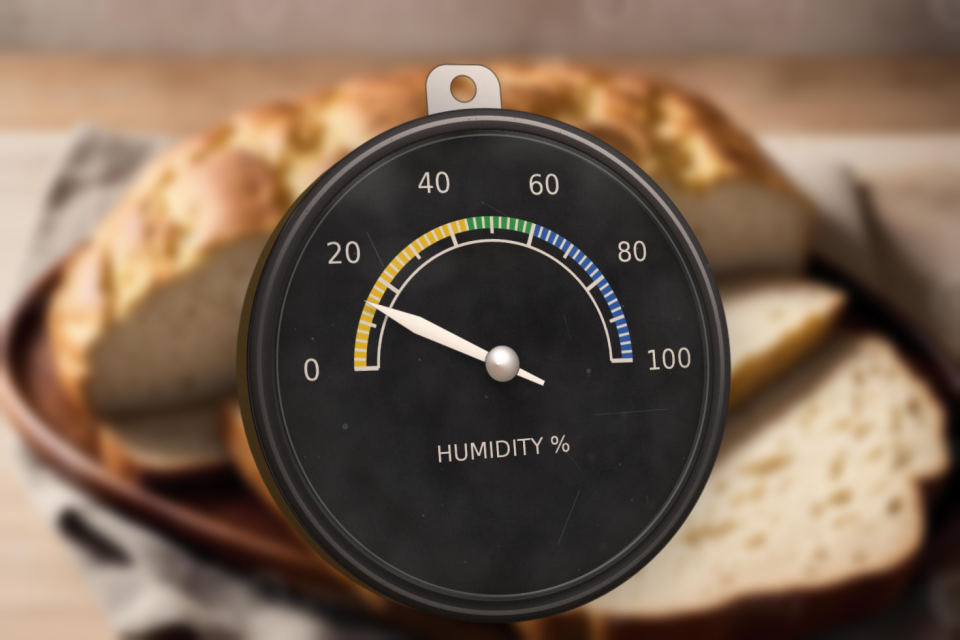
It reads value=14 unit=%
